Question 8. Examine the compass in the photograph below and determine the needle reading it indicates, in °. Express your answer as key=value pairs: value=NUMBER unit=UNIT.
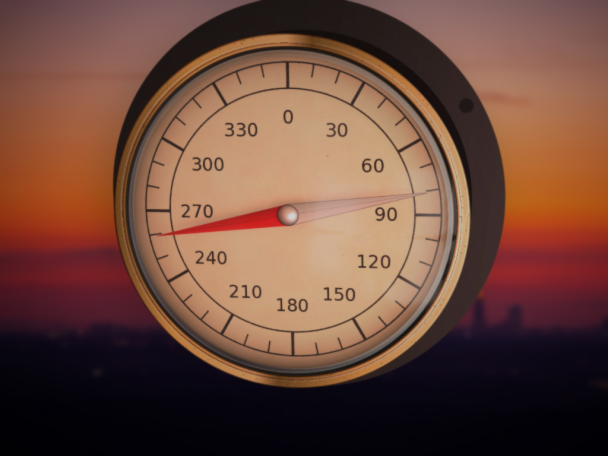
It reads value=260 unit=°
